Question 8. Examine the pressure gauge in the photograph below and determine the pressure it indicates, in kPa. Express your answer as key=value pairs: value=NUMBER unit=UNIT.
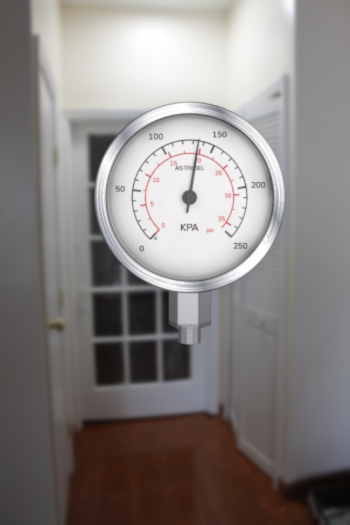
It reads value=135 unit=kPa
